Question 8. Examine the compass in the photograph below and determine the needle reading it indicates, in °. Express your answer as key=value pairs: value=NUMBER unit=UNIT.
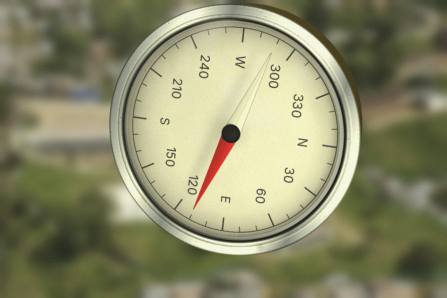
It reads value=110 unit=°
